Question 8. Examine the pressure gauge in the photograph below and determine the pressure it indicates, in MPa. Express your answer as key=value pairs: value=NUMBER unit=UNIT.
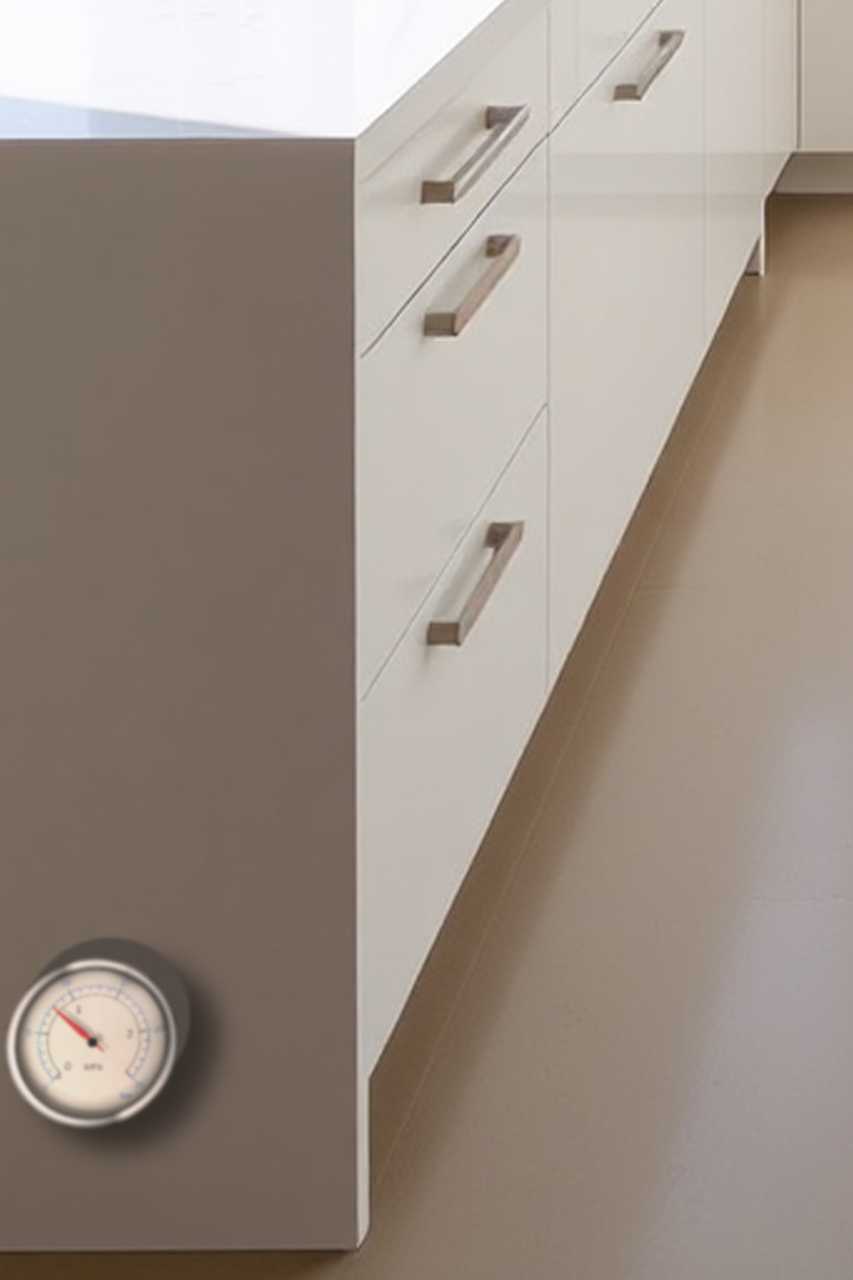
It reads value=0.8 unit=MPa
